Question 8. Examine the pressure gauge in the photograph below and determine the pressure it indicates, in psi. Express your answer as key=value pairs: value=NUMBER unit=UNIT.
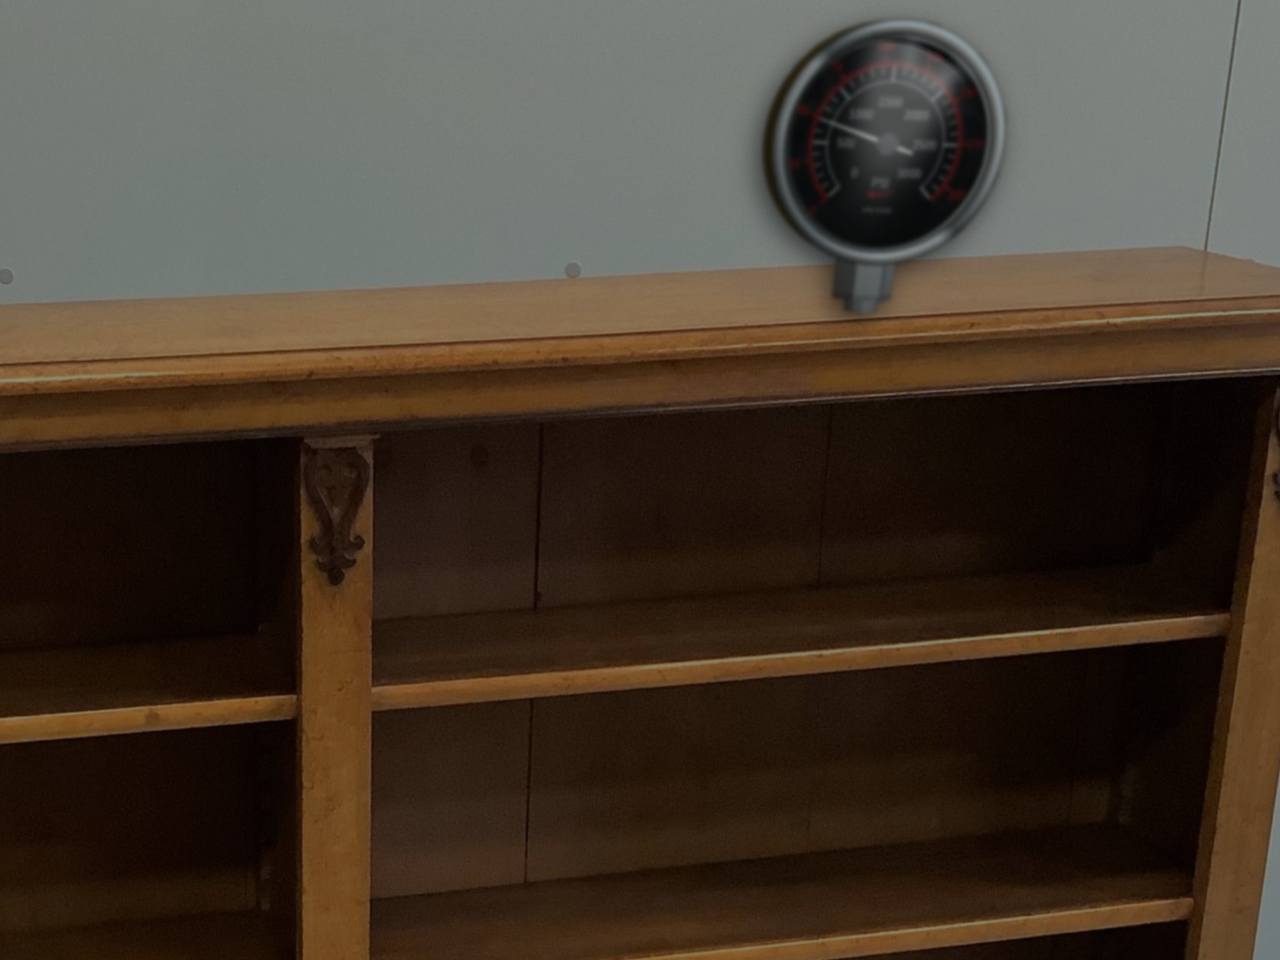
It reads value=700 unit=psi
